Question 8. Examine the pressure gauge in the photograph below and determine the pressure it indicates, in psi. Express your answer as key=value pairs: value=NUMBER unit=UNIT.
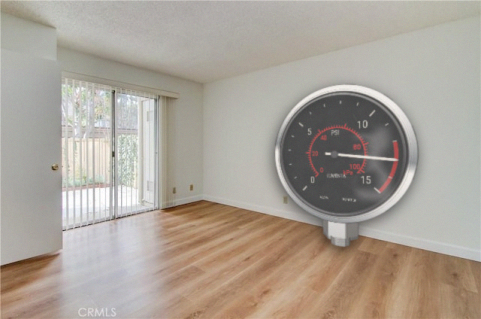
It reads value=13 unit=psi
